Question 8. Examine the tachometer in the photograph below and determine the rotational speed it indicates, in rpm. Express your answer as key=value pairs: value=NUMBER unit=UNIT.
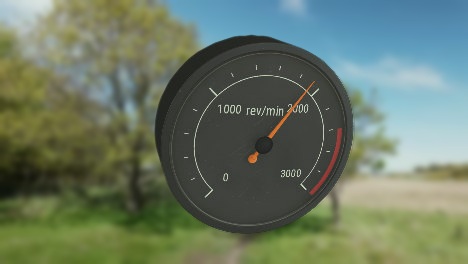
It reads value=1900 unit=rpm
